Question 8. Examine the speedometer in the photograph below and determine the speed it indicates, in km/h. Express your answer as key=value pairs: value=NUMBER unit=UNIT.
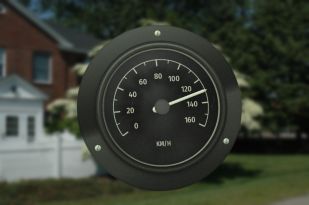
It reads value=130 unit=km/h
